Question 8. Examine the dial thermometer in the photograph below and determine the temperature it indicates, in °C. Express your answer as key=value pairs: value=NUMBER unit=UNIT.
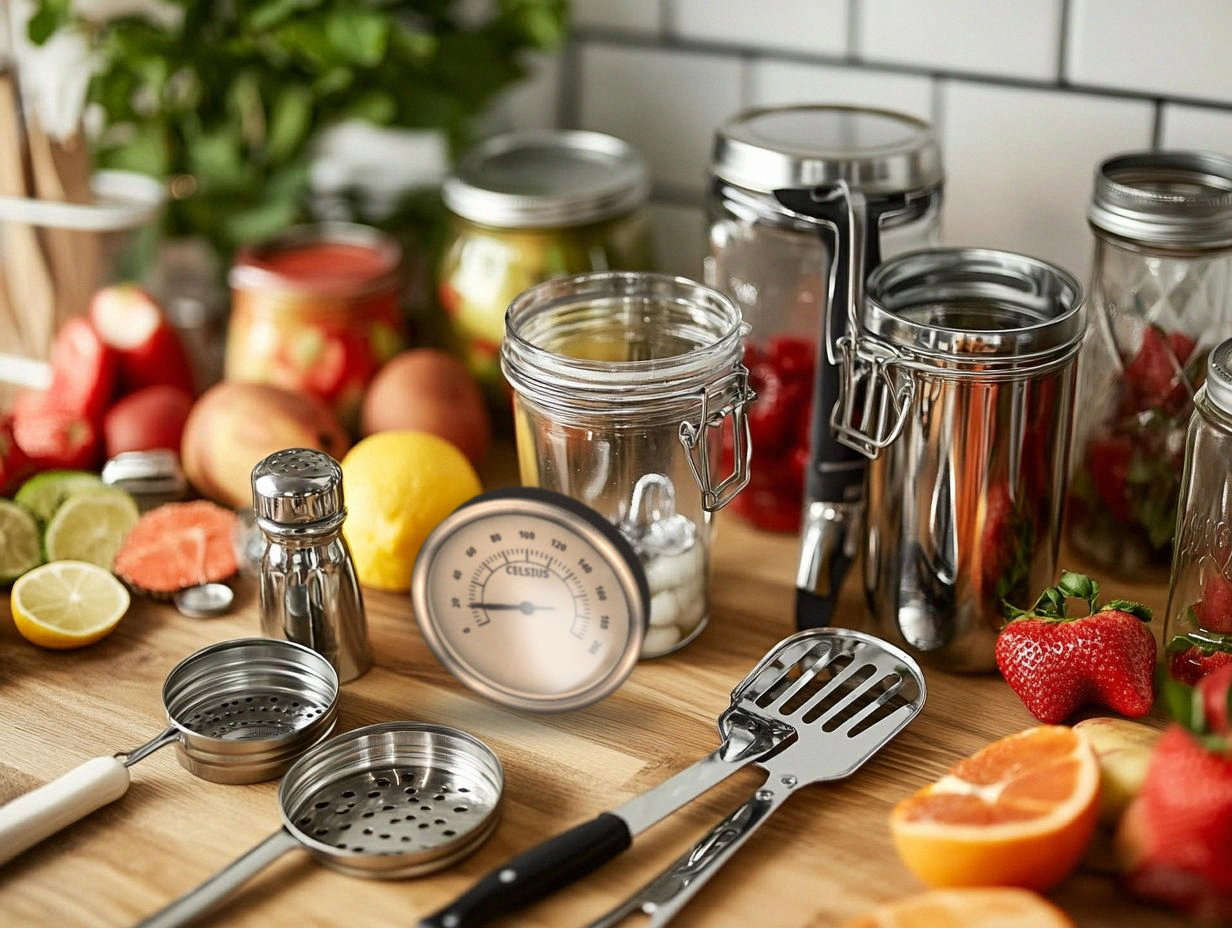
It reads value=20 unit=°C
